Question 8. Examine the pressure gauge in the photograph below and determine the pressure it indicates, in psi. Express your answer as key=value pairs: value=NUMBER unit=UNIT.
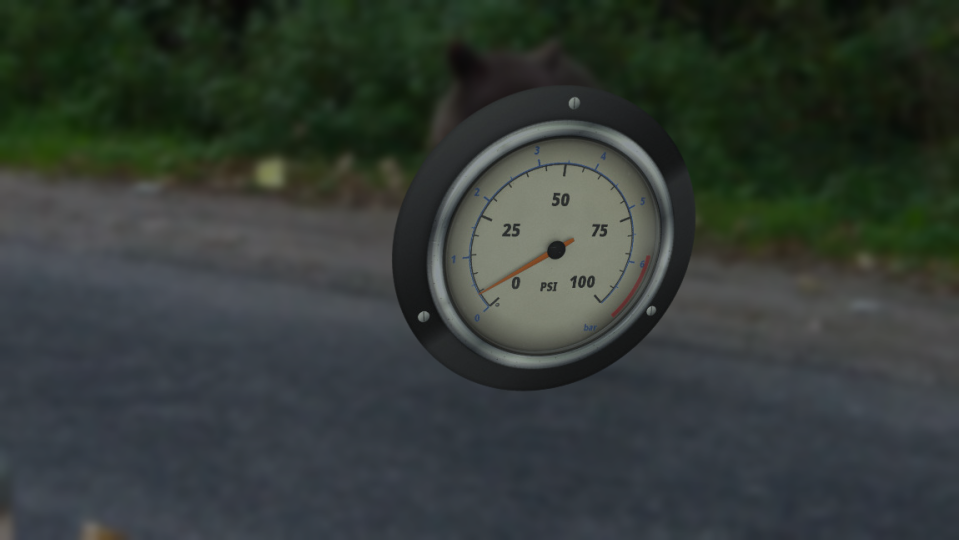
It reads value=5 unit=psi
